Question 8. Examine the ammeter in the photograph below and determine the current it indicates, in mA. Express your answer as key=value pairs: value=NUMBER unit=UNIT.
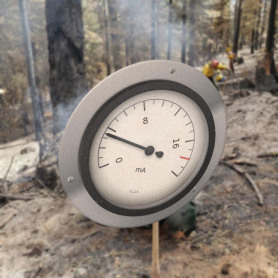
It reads value=3.5 unit=mA
